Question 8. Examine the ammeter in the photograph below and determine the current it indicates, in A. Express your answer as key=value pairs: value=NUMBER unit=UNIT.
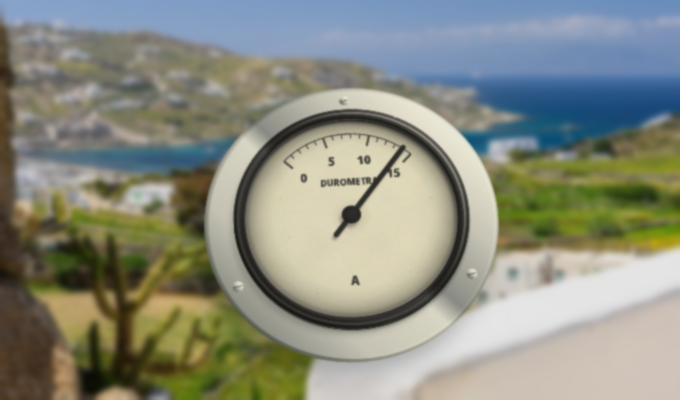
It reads value=14 unit=A
